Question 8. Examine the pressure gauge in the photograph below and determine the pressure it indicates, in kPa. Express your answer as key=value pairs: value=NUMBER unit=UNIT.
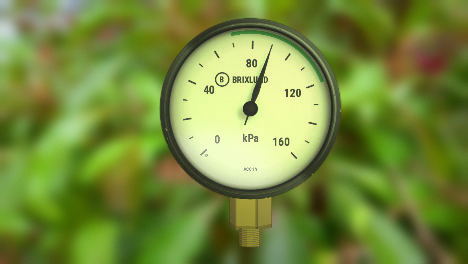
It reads value=90 unit=kPa
